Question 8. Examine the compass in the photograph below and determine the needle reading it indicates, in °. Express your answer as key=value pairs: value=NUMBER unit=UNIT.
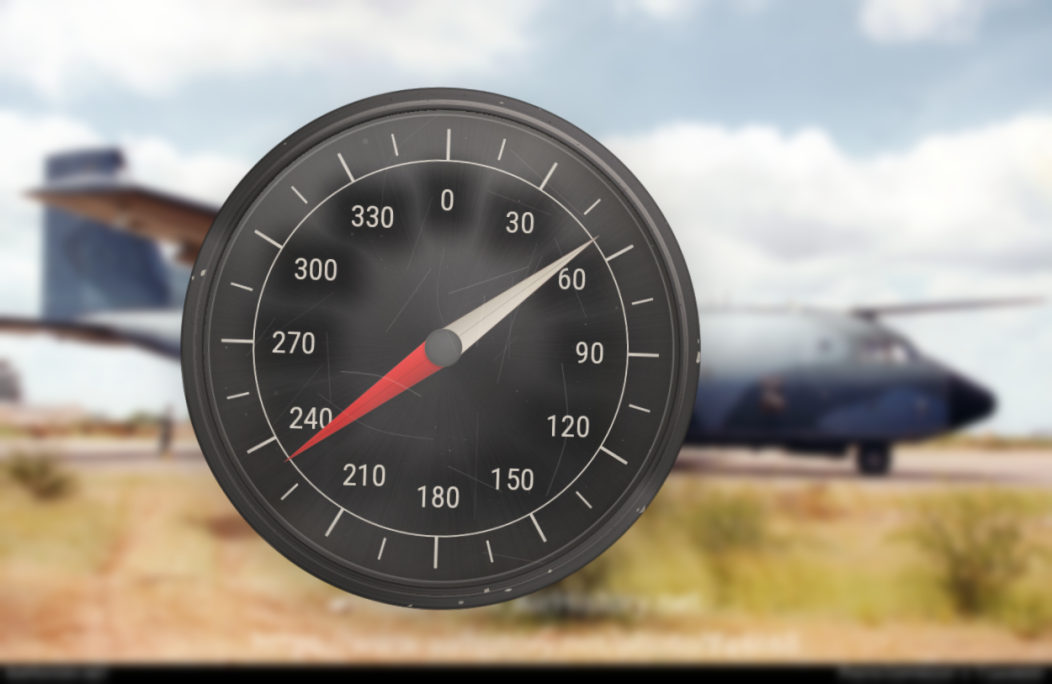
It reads value=232.5 unit=°
